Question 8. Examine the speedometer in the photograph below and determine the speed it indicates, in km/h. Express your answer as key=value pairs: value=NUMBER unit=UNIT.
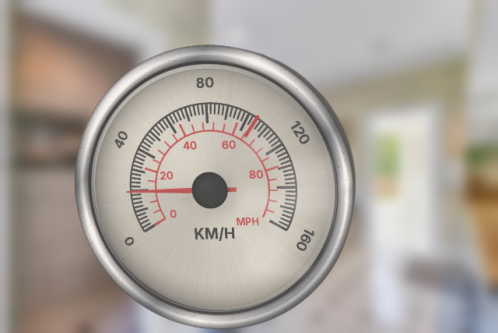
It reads value=20 unit=km/h
